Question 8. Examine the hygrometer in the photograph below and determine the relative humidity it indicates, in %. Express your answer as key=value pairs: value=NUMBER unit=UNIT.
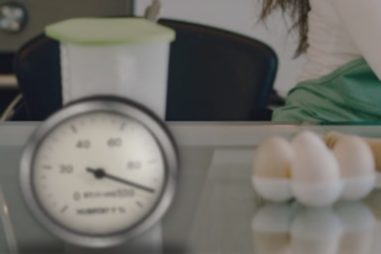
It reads value=92 unit=%
